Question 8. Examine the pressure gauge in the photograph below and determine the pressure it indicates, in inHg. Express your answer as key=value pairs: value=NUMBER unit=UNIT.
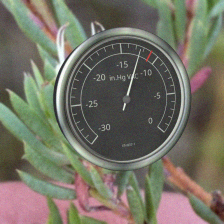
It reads value=-12.5 unit=inHg
